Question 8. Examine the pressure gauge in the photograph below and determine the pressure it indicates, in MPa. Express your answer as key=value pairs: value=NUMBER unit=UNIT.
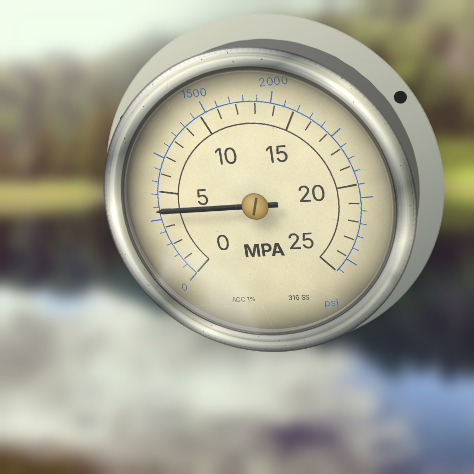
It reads value=4 unit=MPa
